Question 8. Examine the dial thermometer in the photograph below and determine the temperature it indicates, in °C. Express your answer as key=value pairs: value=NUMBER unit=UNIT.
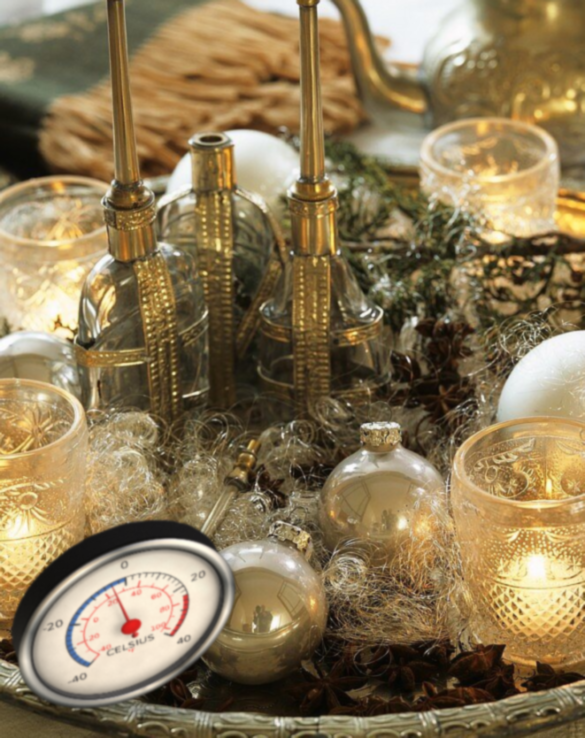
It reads value=-4 unit=°C
